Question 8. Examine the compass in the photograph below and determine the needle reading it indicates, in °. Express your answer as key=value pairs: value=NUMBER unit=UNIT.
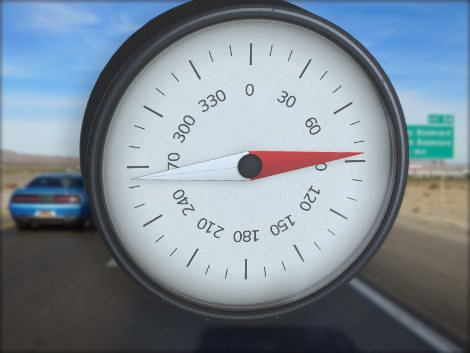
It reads value=85 unit=°
